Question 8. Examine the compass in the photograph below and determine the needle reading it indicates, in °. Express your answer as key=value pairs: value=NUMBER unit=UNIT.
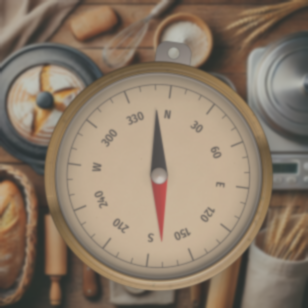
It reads value=170 unit=°
